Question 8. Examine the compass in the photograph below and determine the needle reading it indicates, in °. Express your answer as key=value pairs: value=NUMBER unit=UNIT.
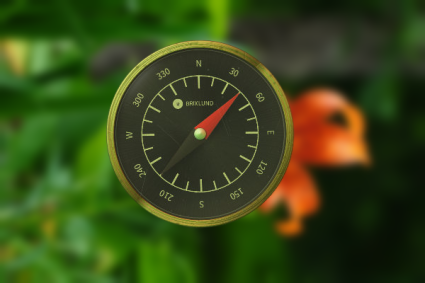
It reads value=45 unit=°
